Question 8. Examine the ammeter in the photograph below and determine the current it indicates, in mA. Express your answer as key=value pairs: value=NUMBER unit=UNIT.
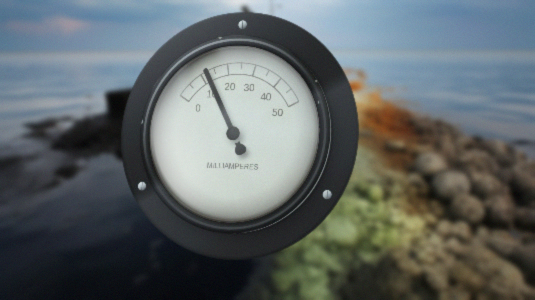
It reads value=12.5 unit=mA
